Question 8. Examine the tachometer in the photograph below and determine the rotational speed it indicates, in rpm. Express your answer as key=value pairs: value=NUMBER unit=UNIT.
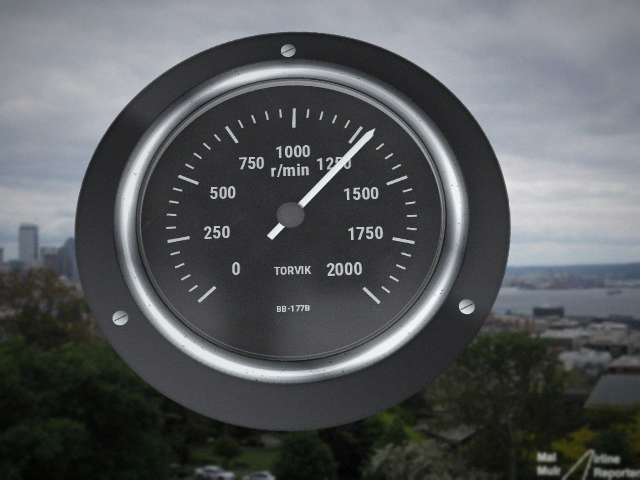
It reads value=1300 unit=rpm
